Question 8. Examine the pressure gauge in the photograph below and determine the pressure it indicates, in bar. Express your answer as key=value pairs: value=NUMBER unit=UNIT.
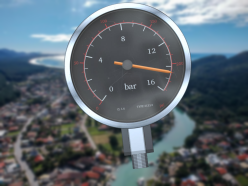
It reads value=14.5 unit=bar
